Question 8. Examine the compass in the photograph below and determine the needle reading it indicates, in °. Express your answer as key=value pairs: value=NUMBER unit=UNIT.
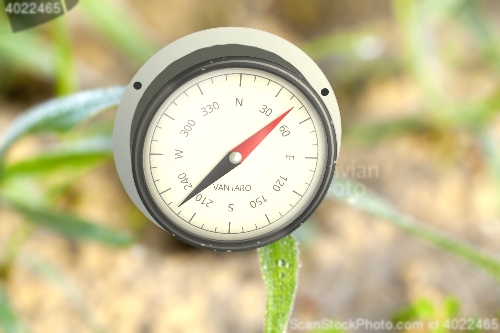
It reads value=45 unit=°
